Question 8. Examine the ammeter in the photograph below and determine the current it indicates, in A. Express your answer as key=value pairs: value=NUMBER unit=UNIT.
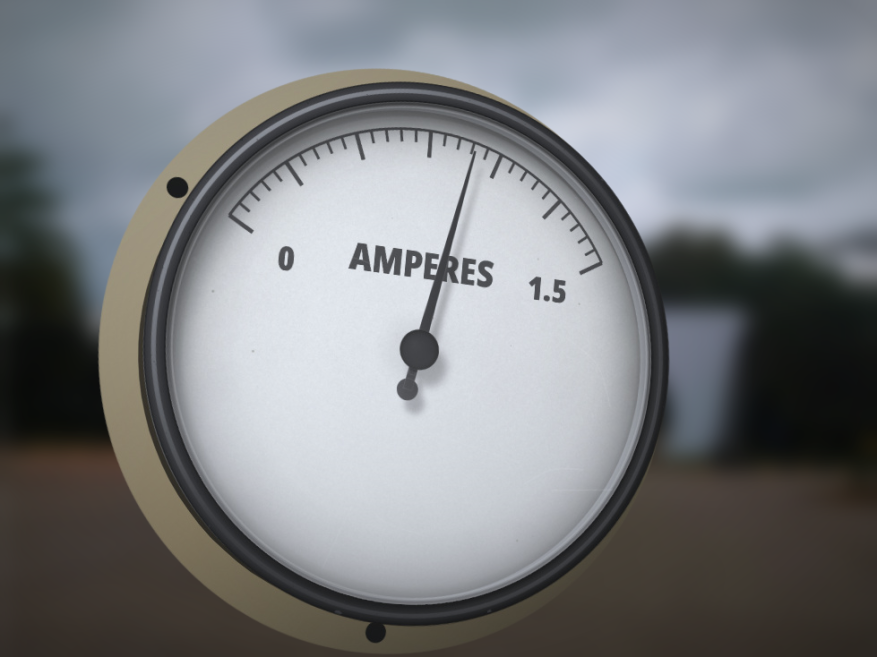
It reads value=0.9 unit=A
